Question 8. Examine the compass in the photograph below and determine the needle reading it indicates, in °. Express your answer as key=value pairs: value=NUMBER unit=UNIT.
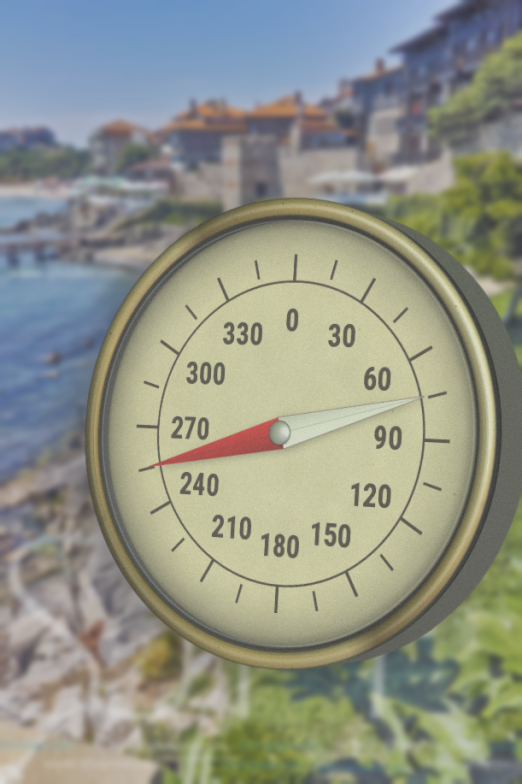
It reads value=255 unit=°
